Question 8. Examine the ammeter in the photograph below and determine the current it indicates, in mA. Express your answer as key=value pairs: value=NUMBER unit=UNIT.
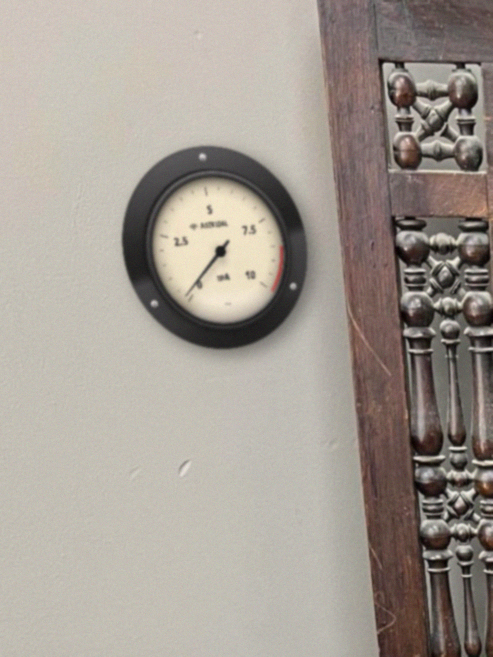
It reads value=0.25 unit=mA
